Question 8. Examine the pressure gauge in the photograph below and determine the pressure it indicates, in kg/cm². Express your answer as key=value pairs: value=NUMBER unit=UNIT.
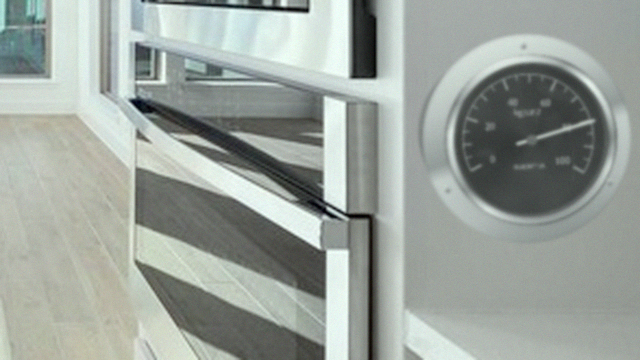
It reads value=80 unit=kg/cm²
